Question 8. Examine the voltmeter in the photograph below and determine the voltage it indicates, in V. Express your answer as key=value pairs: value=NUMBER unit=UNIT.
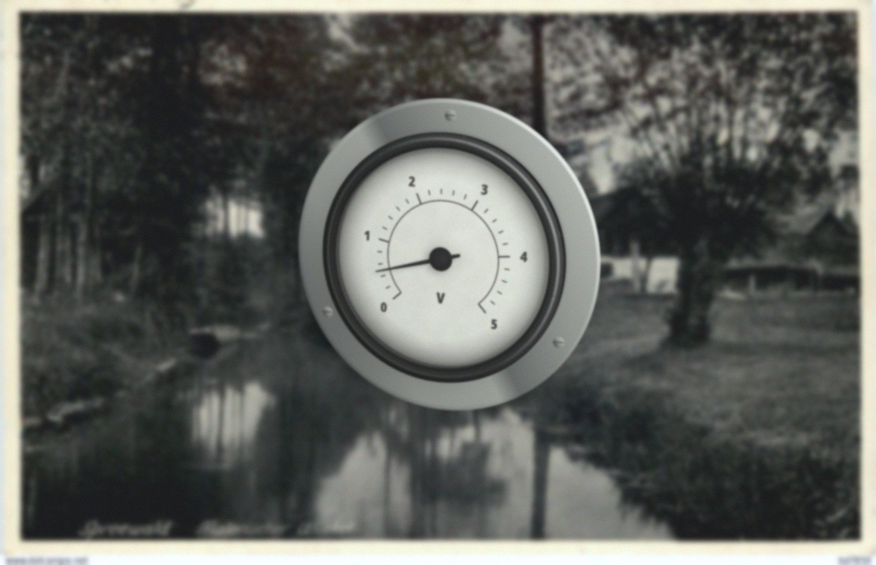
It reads value=0.5 unit=V
